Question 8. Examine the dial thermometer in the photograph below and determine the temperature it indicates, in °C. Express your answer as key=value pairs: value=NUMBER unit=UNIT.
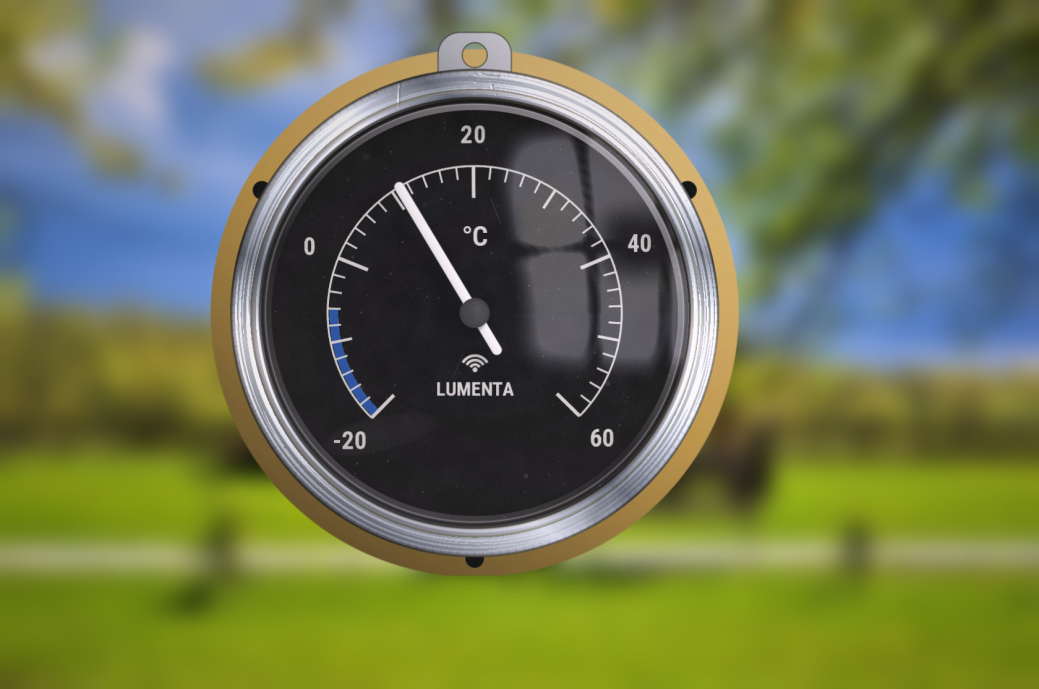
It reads value=11 unit=°C
